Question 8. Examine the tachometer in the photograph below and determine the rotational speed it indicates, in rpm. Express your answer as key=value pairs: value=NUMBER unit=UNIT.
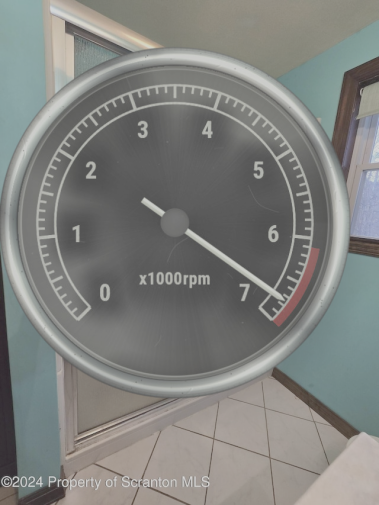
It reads value=6750 unit=rpm
